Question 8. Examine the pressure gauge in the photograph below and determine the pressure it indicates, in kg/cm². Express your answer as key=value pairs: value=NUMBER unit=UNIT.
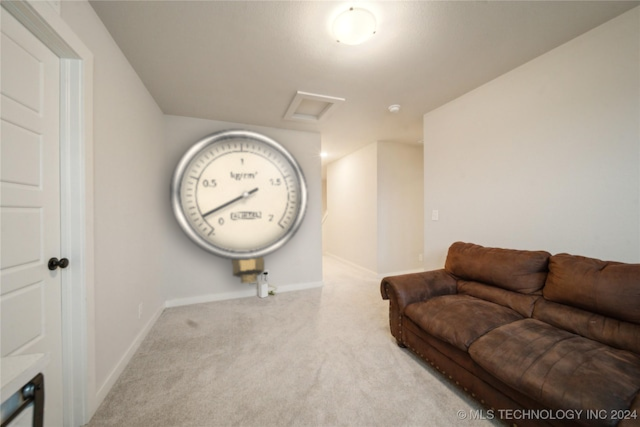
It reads value=0.15 unit=kg/cm²
